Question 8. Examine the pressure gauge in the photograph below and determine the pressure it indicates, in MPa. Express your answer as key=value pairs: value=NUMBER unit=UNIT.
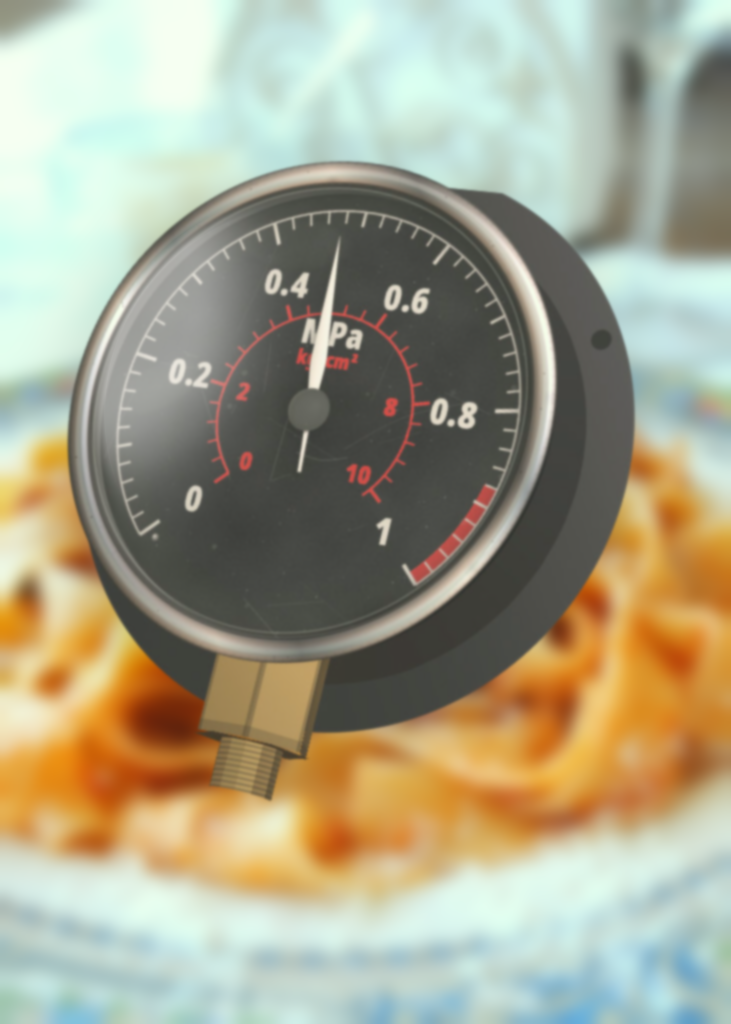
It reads value=0.48 unit=MPa
